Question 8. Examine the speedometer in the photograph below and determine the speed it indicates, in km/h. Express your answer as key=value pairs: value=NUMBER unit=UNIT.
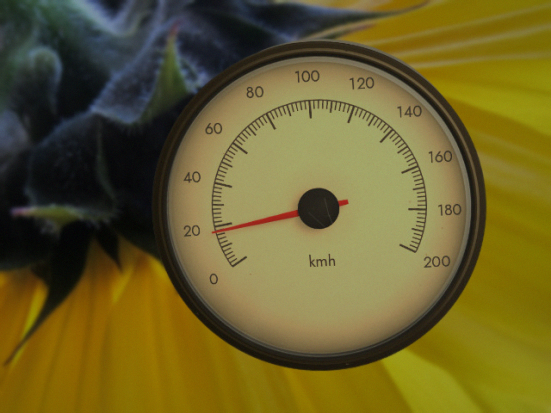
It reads value=18 unit=km/h
